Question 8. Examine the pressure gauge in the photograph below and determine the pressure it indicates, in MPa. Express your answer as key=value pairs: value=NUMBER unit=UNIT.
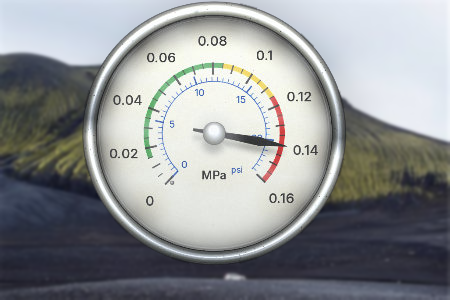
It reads value=0.14 unit=MPa
